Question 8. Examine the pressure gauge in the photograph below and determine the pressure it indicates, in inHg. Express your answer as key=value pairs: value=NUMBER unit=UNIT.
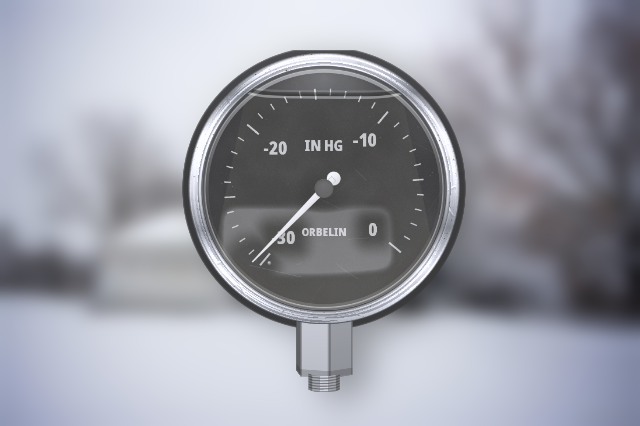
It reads value=-29.5 unit=inHg
